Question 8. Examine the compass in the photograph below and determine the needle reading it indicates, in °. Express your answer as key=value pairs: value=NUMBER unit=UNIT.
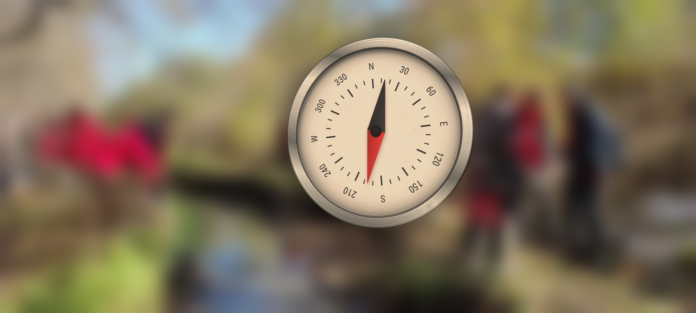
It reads value=195 unit=°
